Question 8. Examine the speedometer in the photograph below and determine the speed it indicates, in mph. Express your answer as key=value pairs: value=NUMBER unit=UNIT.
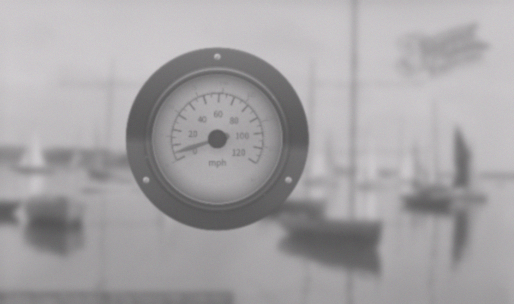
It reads value=5 unit=mph
